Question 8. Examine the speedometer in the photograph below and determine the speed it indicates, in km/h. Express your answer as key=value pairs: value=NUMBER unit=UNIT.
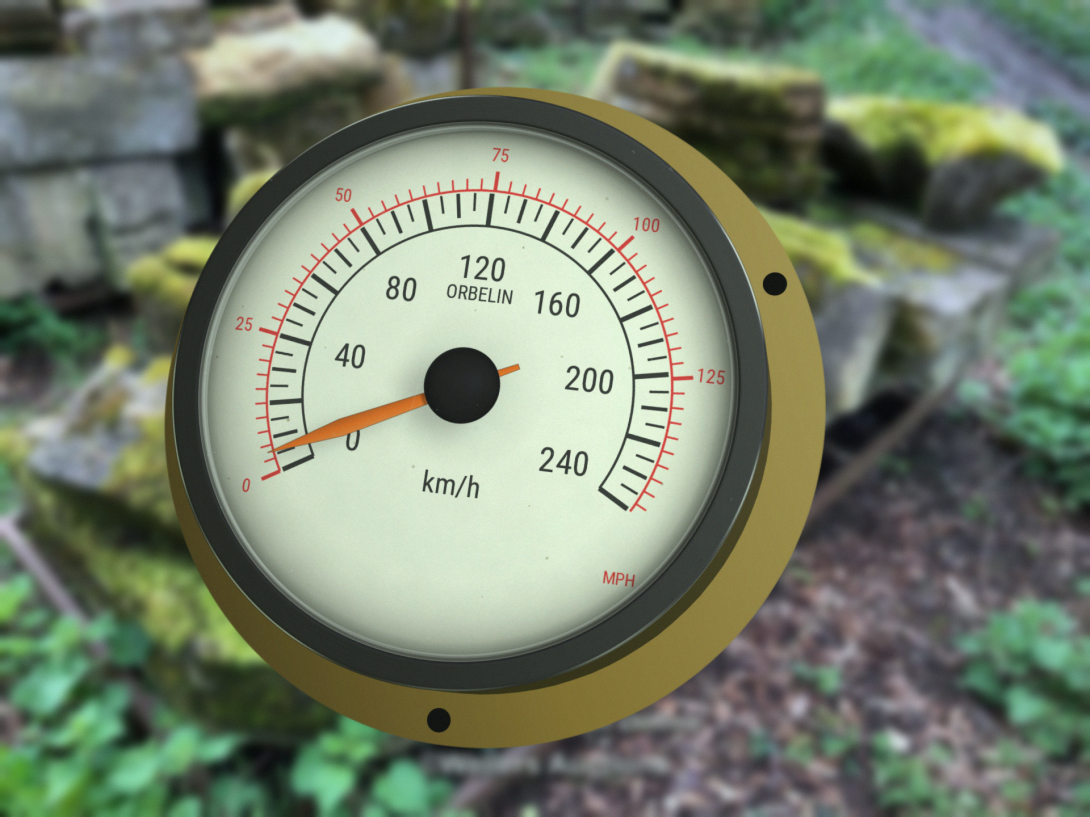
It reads value=5 unit=km/h
